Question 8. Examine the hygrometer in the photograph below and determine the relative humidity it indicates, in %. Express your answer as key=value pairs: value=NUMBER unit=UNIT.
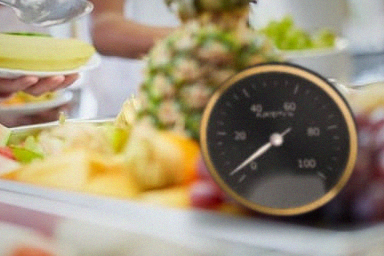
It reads value=4 unit=%
